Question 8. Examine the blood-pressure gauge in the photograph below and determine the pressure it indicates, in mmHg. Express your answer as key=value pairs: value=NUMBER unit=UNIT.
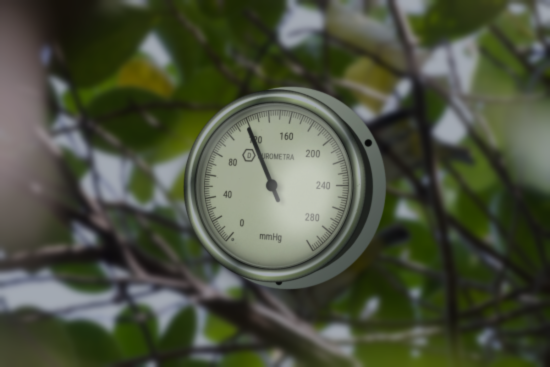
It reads value=120 unit=mmHg
